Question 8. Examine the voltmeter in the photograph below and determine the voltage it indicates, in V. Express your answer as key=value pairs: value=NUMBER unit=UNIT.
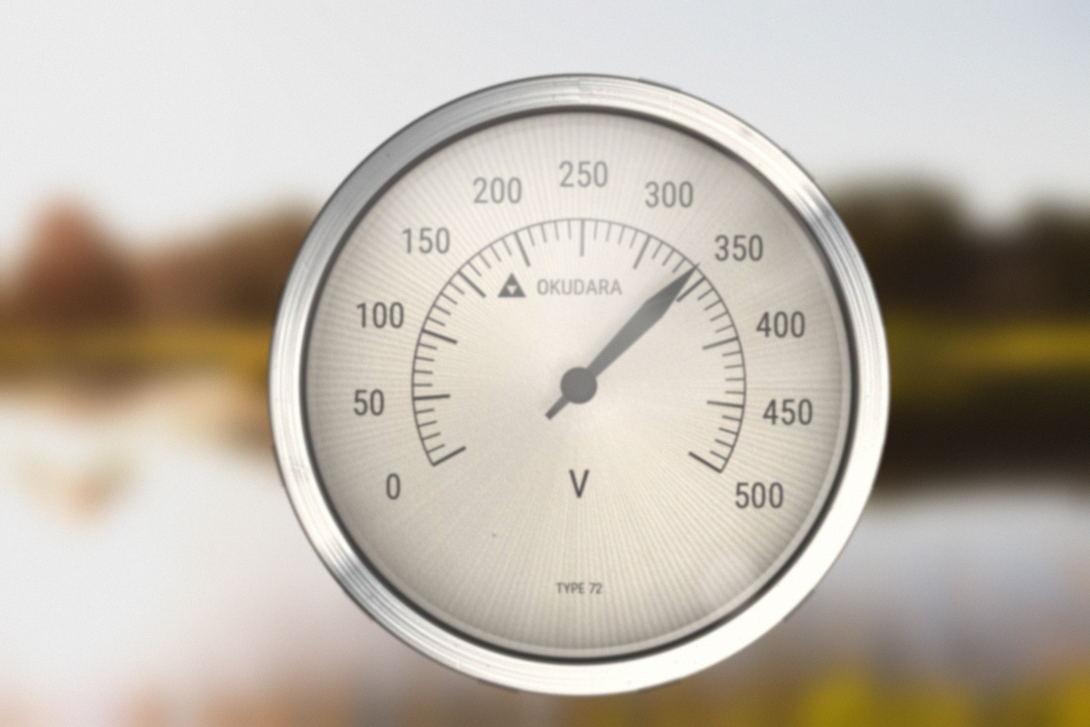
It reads value=340 unit=V
